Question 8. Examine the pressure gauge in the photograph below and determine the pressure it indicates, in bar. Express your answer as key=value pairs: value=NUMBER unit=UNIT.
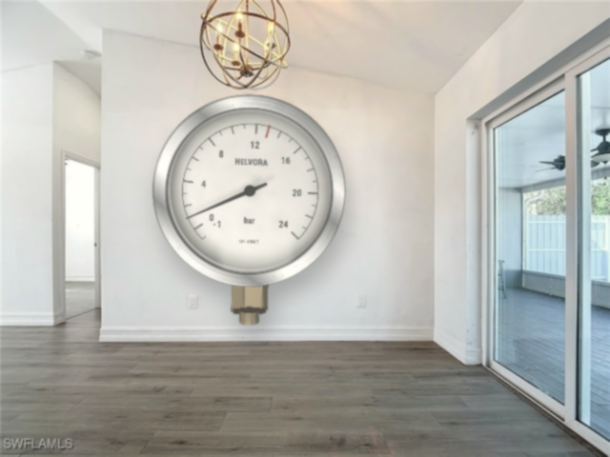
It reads value=1 unit=bar
